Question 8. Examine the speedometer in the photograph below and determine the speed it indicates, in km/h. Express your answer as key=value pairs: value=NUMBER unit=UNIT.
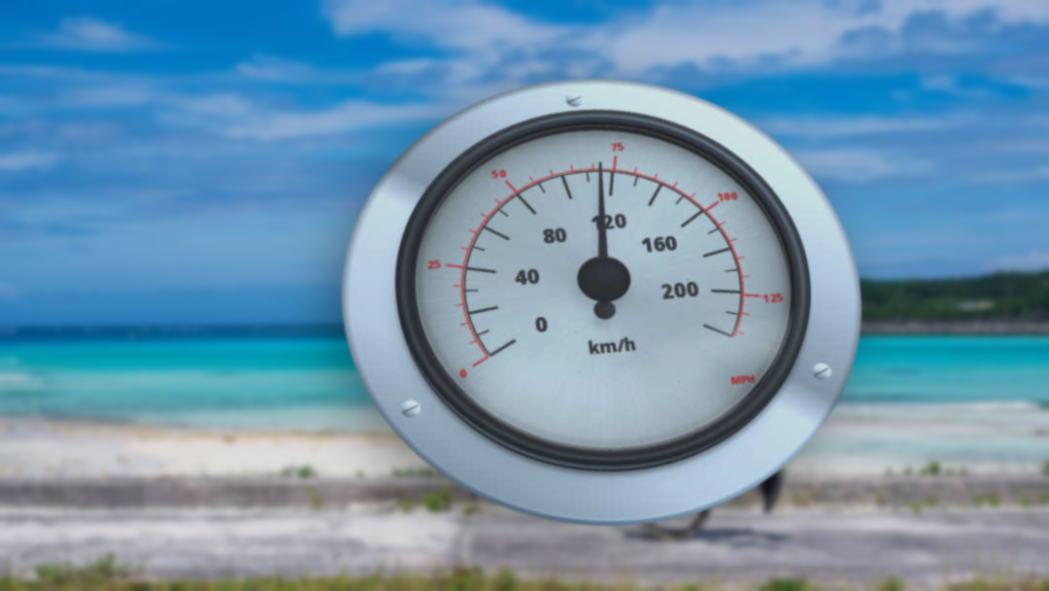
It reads value=115 unit=km/h
